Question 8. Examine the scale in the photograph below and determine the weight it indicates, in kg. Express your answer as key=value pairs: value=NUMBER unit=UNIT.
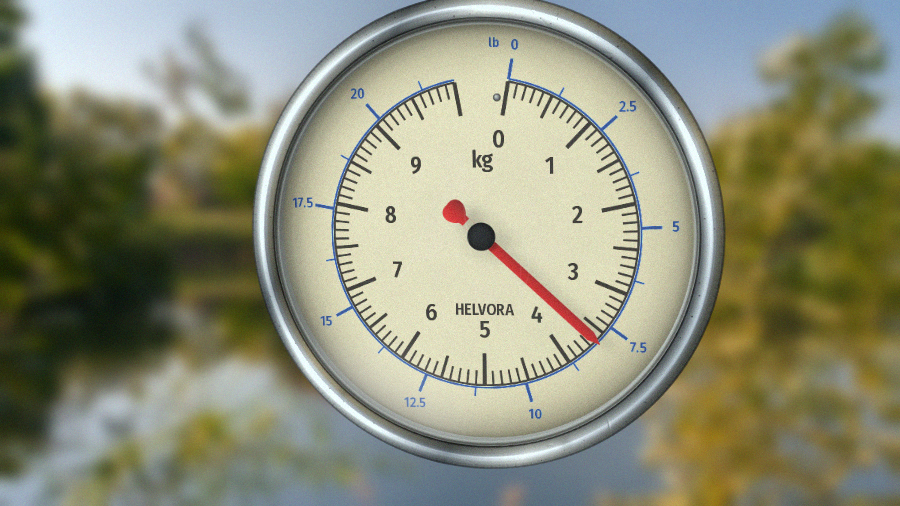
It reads value=3.6 unit=kg
